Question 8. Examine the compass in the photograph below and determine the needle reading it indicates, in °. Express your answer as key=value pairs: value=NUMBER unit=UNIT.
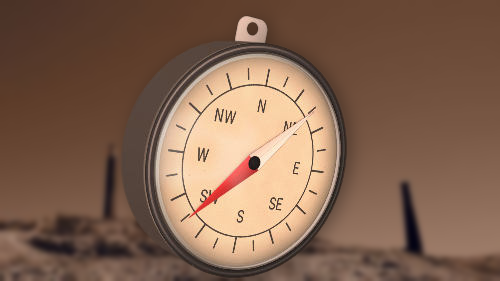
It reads value=225 unit=°
